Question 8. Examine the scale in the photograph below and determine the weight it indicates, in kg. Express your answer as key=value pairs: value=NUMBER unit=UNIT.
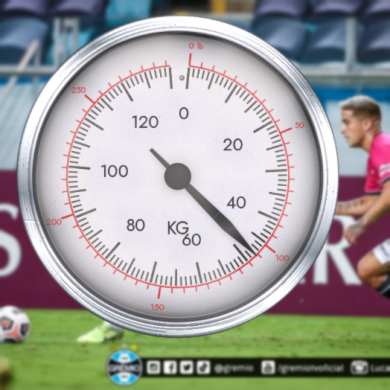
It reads value=48 unit=kg
